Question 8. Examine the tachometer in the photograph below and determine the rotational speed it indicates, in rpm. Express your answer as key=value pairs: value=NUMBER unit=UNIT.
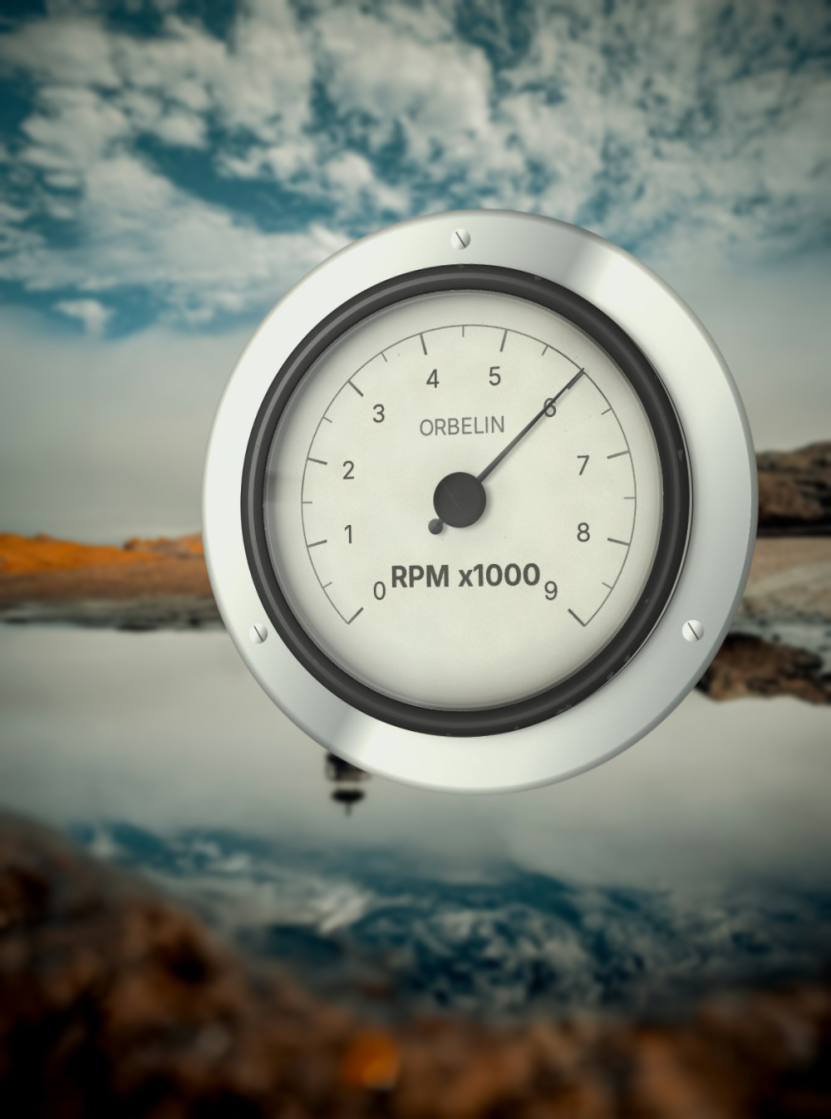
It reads value=6000 unit=rpm
